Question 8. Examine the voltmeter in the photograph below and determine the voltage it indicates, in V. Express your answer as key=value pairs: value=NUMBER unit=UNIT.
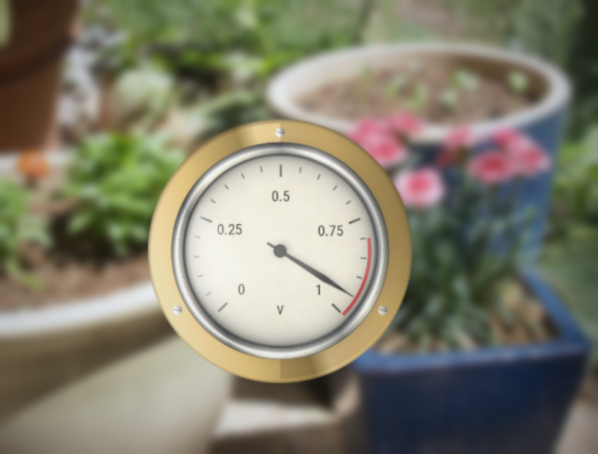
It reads value=0.95 unit=V
